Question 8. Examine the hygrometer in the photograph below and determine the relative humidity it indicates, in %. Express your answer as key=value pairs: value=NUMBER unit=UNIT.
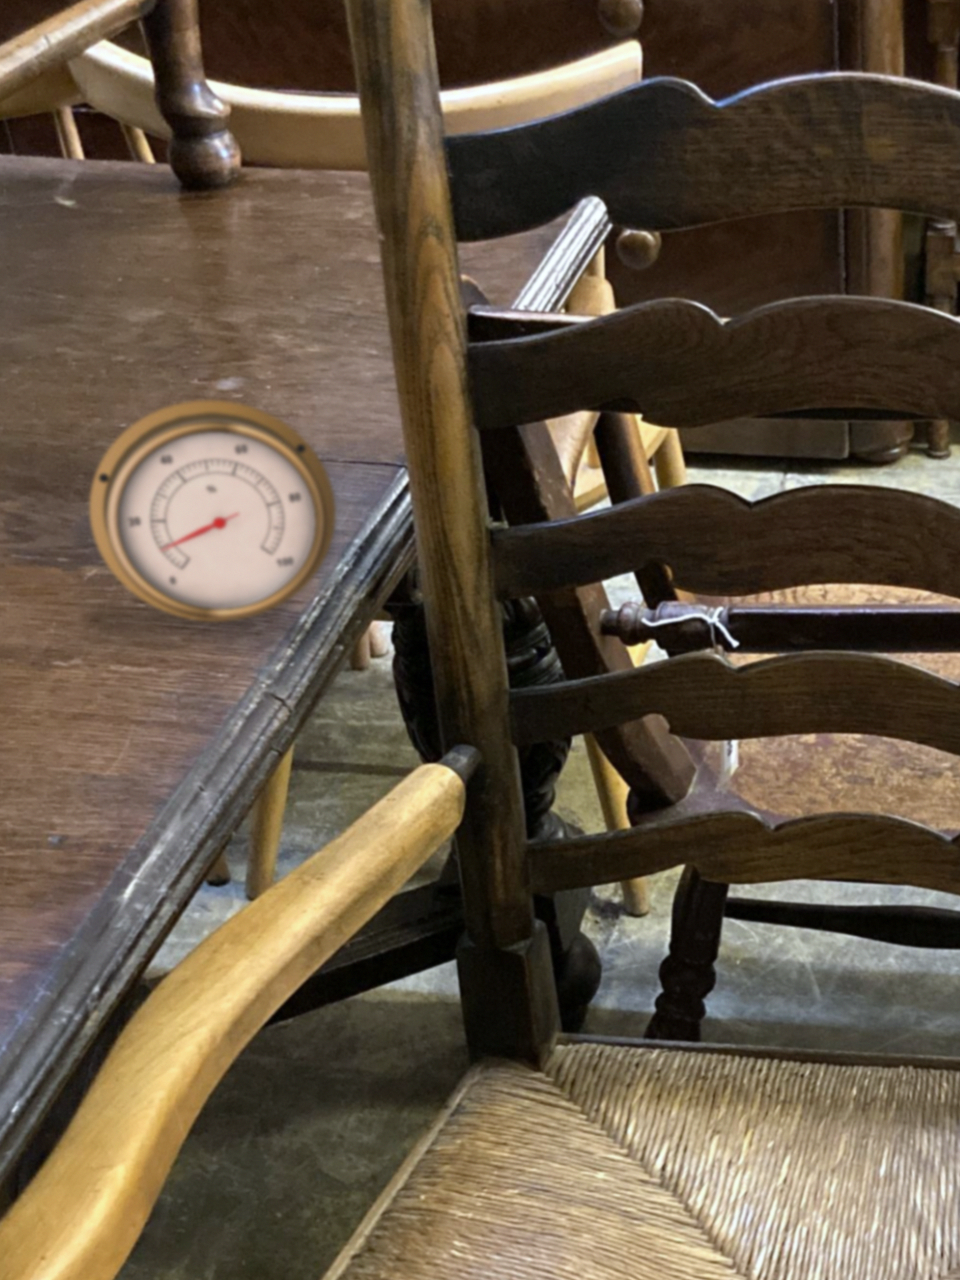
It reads value=10 unit=%
